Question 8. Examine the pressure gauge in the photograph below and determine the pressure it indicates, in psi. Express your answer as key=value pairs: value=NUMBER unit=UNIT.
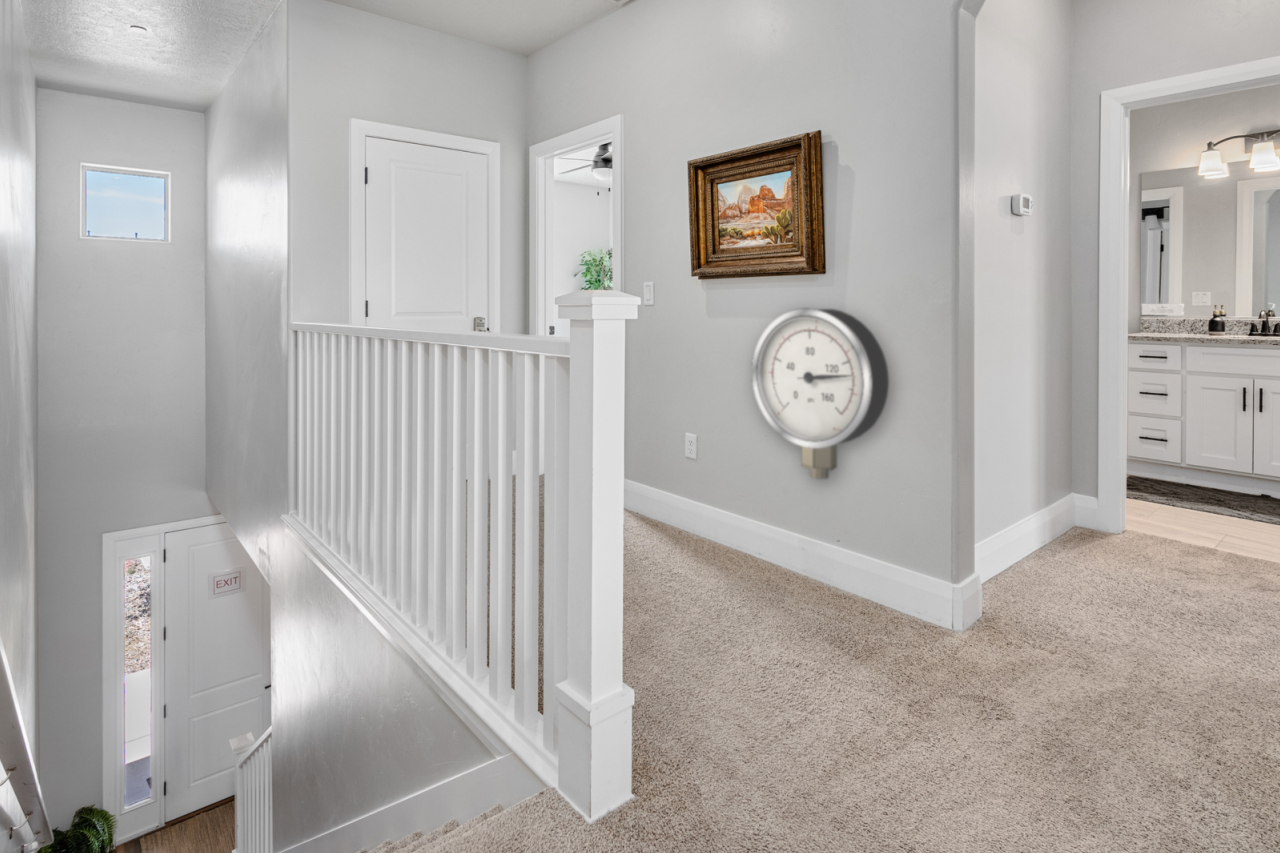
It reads value=130 unit=psi
